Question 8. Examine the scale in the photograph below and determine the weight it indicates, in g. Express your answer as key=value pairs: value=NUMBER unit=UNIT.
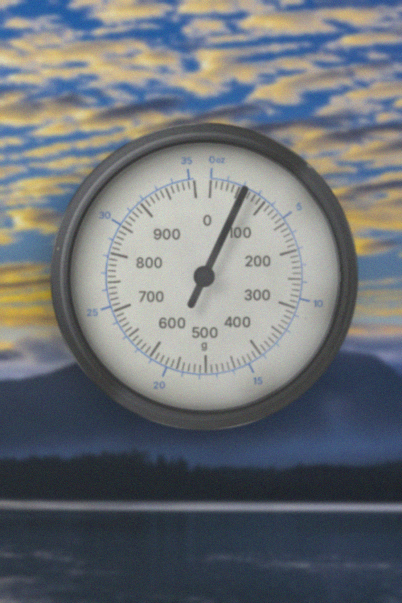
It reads value=60 unit=g
